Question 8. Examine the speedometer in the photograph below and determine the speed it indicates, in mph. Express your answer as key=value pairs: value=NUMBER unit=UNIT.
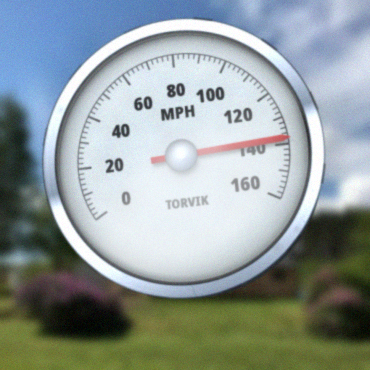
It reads value=138 unit=mph
